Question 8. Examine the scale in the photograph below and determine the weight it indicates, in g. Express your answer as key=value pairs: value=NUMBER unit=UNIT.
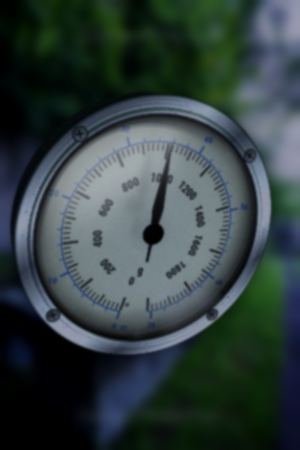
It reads value=1000 unit=g
